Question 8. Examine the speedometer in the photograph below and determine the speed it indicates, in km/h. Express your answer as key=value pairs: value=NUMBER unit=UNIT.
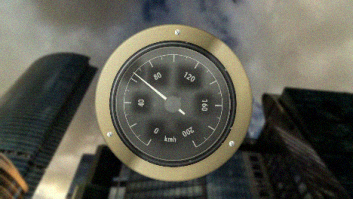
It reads value=65 unit=km/h
